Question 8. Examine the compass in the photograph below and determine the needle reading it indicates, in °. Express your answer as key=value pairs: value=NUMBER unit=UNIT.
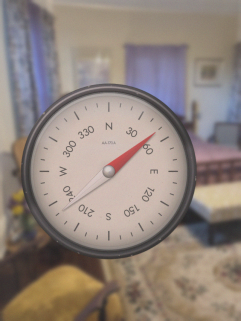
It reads value=50 unit=°
